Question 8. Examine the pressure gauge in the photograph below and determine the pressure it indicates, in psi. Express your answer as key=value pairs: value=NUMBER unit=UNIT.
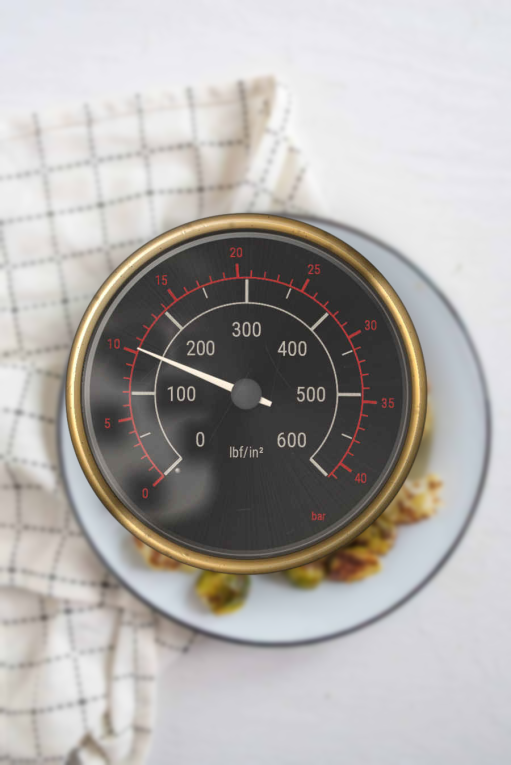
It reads value=150 unit=psi
